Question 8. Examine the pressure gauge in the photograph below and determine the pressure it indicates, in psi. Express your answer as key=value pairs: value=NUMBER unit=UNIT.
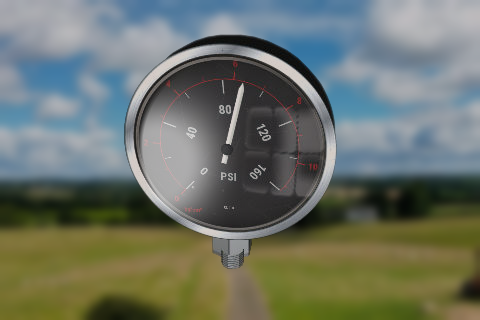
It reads value=90 unit=psi
